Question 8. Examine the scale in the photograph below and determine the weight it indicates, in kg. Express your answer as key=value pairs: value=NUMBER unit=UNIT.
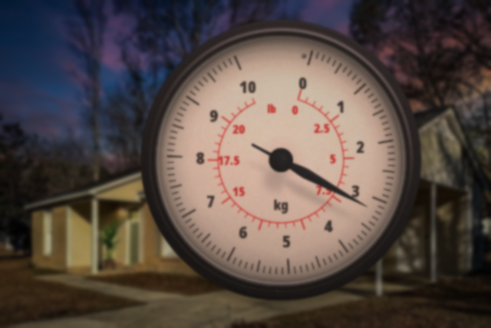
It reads value=3.2 unit=kg
